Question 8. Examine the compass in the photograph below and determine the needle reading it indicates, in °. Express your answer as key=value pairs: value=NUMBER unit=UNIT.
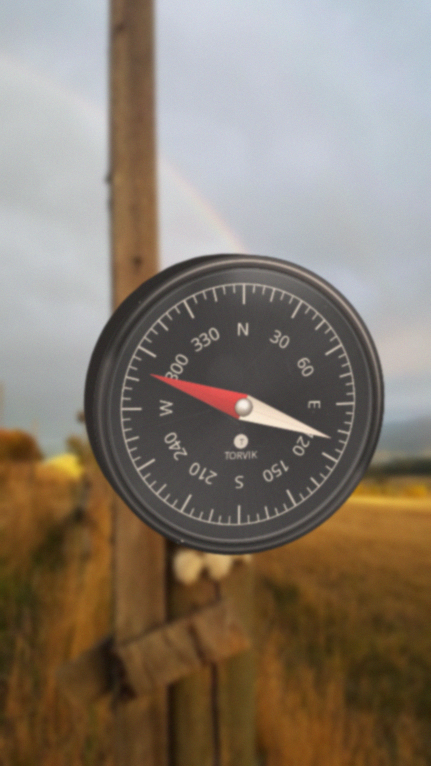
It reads value=290 unit=°
